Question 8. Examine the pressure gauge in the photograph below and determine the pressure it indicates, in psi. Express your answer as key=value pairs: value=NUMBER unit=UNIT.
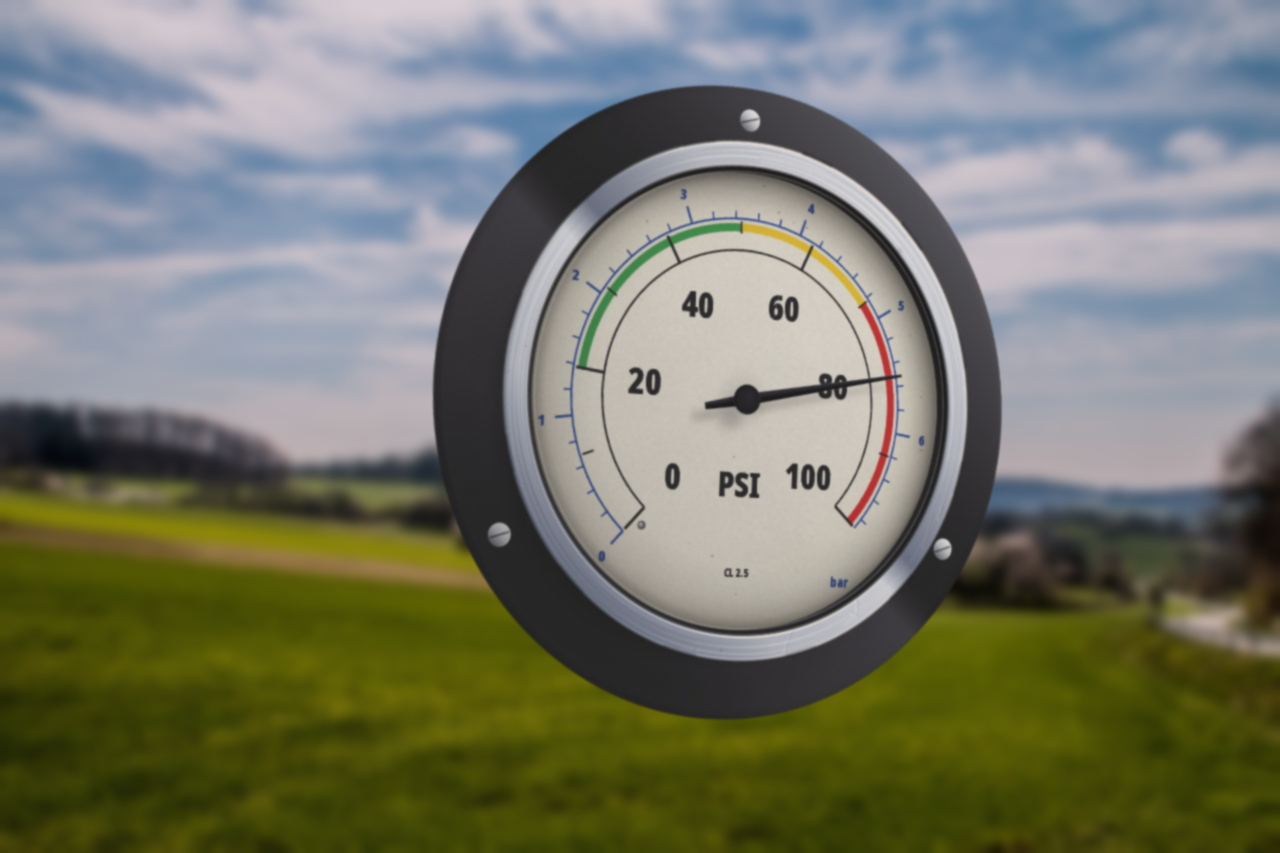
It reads value=80 unit=psi
